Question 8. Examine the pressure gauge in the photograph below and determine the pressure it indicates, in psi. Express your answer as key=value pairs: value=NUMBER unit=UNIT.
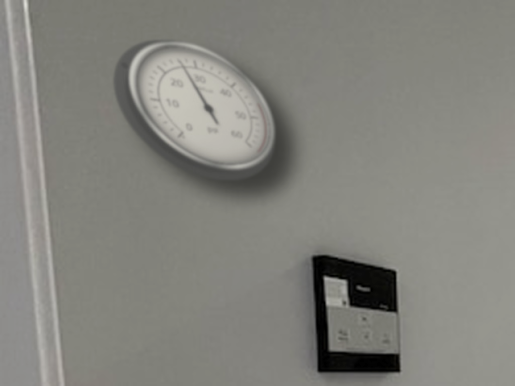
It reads value=26 unit=psi
